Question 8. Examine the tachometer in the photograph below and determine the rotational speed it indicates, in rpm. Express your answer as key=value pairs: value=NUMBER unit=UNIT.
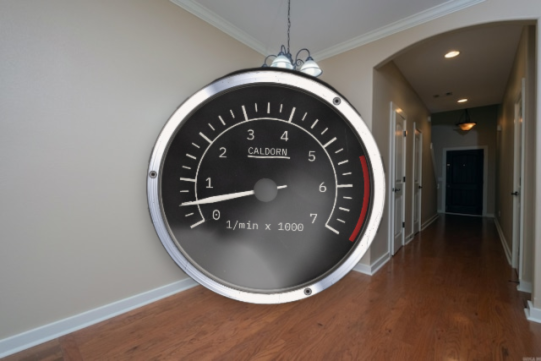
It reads value=500 unit=rpm
